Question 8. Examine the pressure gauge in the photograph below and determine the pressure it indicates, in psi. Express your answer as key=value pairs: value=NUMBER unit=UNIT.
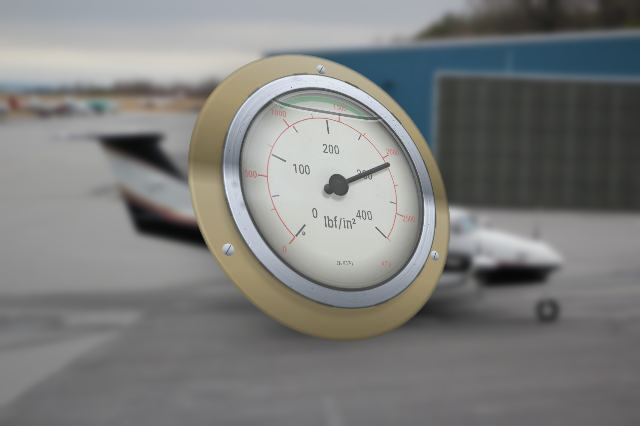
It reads value=300 unit=psi
